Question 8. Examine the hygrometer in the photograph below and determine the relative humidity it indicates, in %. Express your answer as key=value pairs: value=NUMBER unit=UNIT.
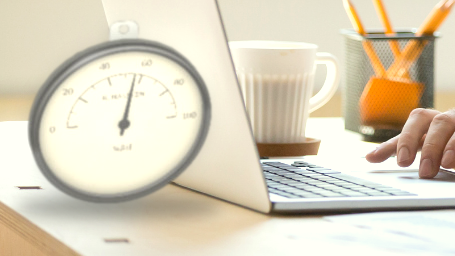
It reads value=55 unit=%
